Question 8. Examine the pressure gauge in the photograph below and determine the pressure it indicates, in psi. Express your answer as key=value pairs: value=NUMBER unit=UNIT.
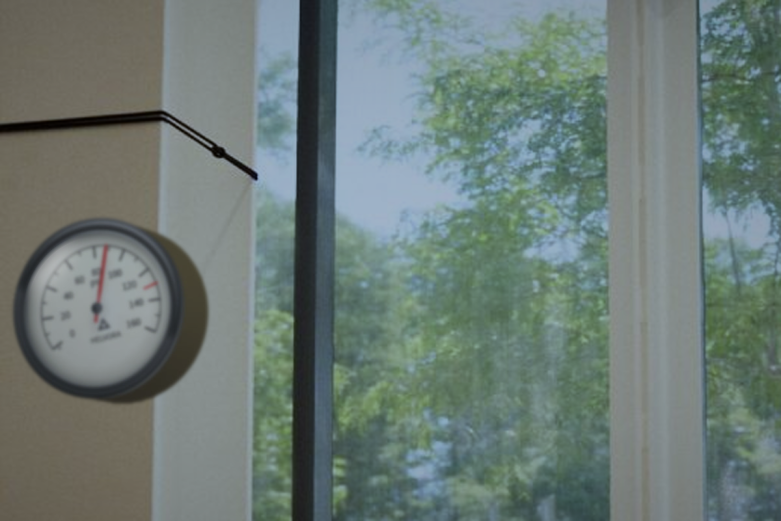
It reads value=90 unit=psi
